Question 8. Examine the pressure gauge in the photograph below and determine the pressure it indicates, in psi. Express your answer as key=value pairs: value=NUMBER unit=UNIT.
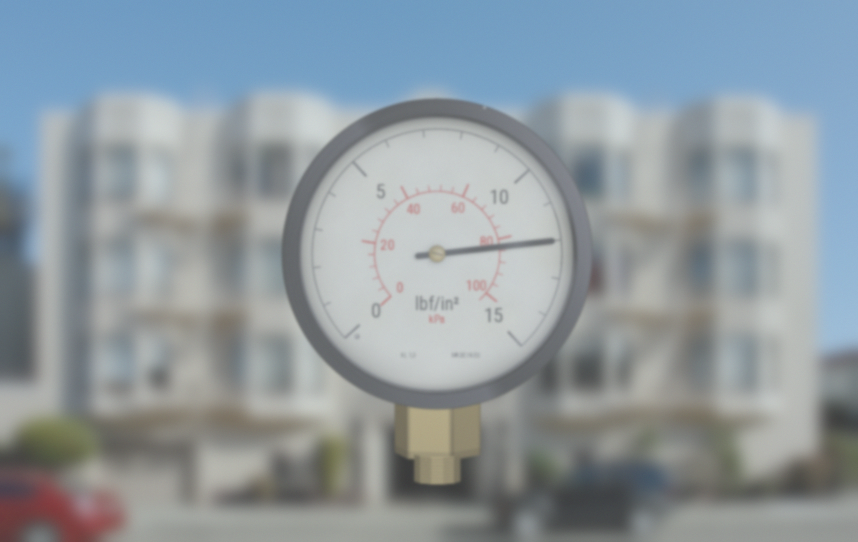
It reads value=12 unit=psi
